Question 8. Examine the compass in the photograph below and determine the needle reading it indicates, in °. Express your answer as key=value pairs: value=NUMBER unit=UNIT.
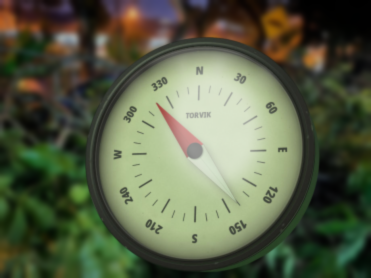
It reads value=320 unit=°
